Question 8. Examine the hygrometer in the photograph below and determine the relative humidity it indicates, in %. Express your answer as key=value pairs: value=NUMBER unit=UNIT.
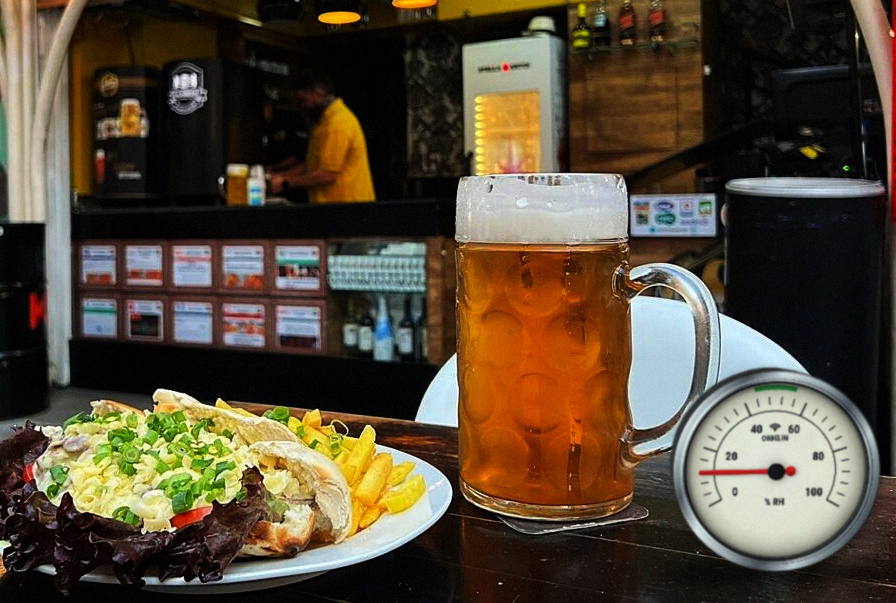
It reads value=12 unit=%
